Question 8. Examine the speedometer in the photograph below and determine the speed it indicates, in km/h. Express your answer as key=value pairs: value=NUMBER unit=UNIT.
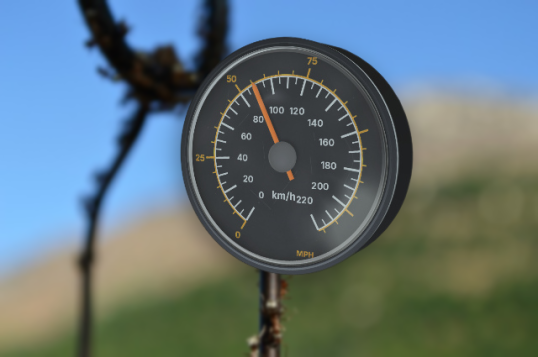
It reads value=90 unit=km/h
